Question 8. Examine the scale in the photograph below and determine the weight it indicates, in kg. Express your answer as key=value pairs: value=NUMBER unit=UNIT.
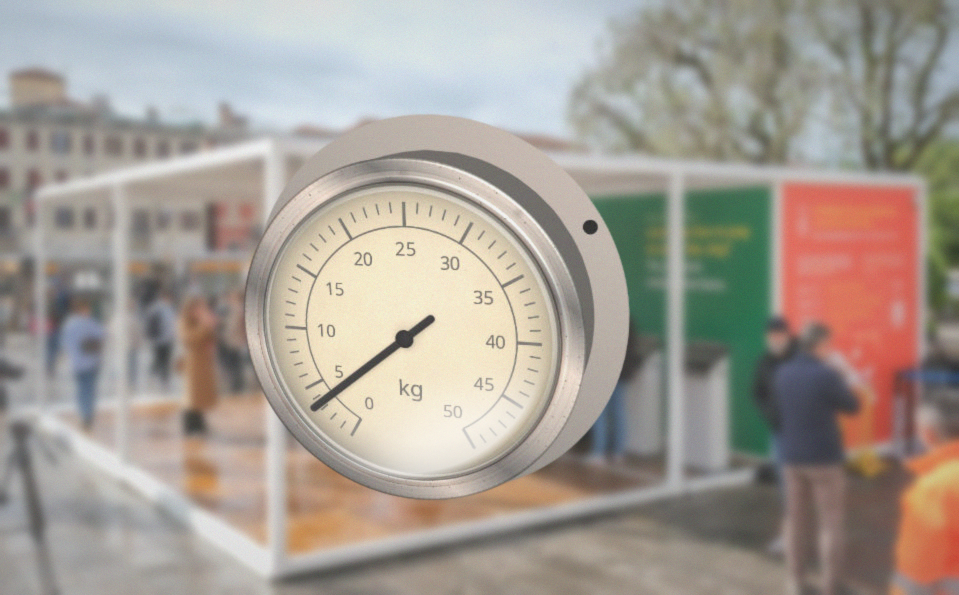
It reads value=3.5 unit=kg
